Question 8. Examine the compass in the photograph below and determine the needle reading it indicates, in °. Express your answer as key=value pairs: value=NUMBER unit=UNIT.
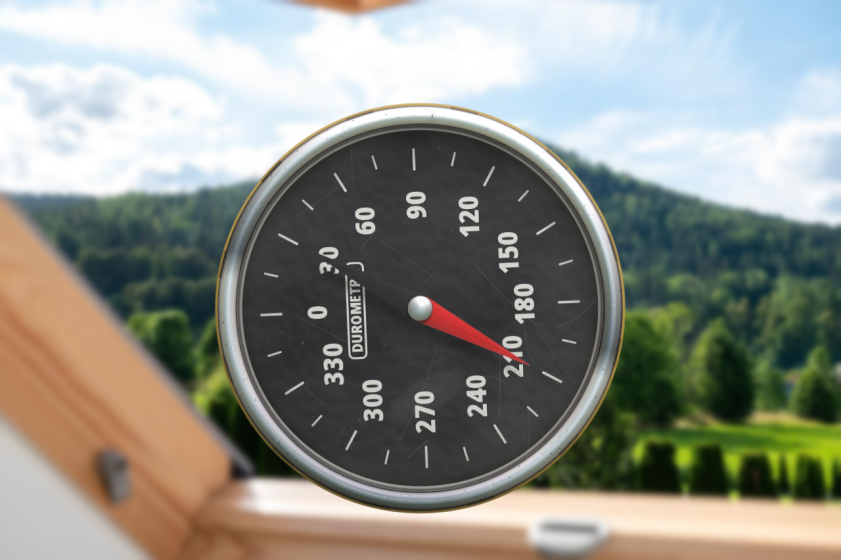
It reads value=210 unit=°
